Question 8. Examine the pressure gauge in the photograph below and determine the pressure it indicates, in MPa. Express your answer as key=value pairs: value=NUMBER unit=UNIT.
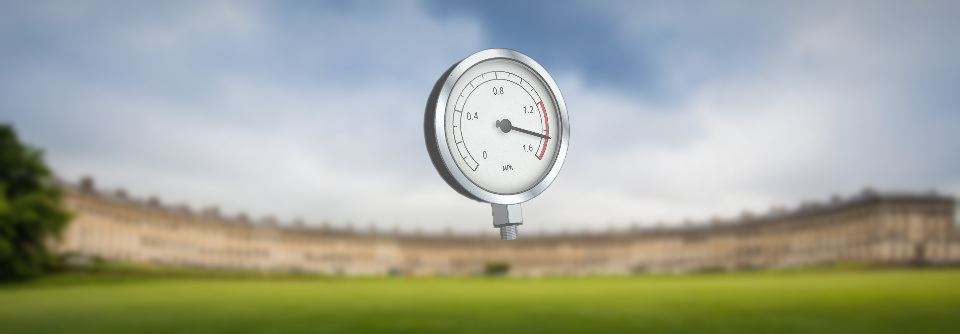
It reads value=1.45 unit=MPa
